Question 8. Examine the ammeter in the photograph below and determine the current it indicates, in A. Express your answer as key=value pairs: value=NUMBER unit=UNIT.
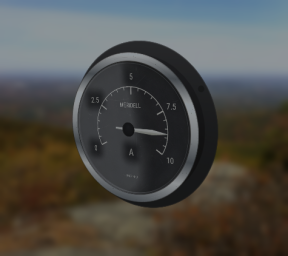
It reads value=8.75 unit=A
